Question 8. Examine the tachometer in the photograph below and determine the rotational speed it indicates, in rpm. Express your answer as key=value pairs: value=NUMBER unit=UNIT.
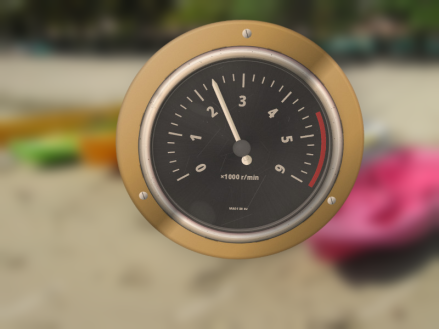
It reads value=2400 unit=rpm
